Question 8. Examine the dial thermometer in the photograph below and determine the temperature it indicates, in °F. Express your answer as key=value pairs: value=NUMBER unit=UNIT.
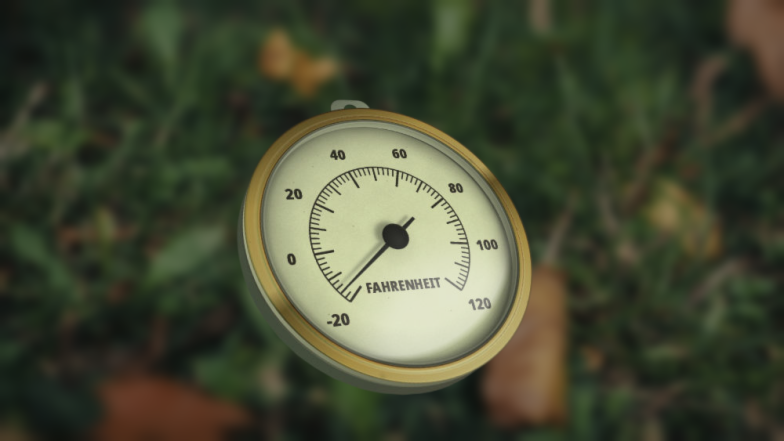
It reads value=-16 unit=°F
